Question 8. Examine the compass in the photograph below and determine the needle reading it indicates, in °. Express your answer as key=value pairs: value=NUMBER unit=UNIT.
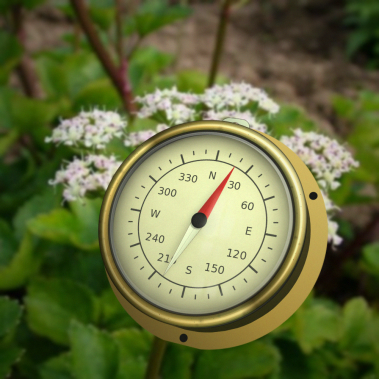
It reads value=20 unit=°
